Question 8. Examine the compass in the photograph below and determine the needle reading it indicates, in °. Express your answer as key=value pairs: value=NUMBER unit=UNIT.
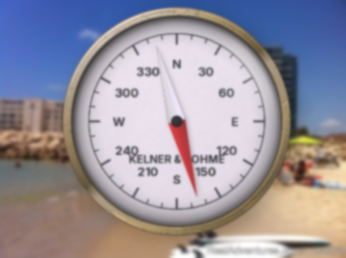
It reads value=165 unit=°
